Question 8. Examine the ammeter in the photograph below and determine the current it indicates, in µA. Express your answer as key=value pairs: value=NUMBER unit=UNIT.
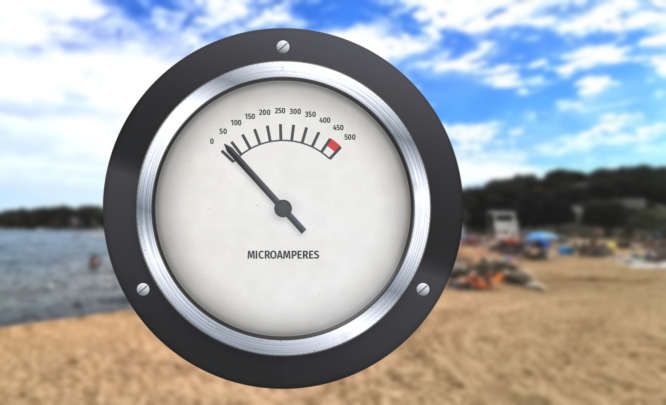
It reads value=25 unit=µA
